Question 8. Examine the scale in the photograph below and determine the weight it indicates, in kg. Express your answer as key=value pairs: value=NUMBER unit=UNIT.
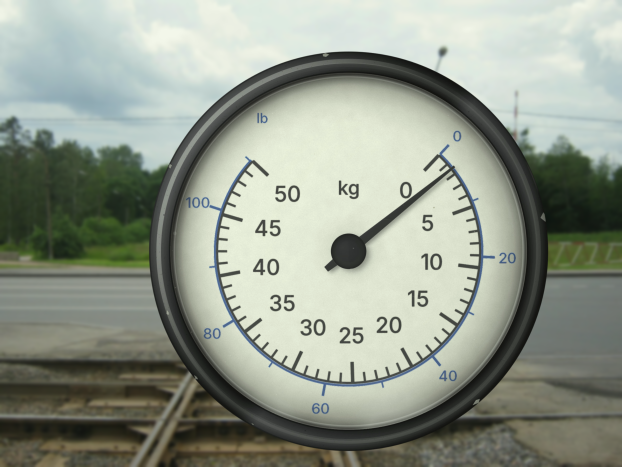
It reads value=1.5 unit=kg
